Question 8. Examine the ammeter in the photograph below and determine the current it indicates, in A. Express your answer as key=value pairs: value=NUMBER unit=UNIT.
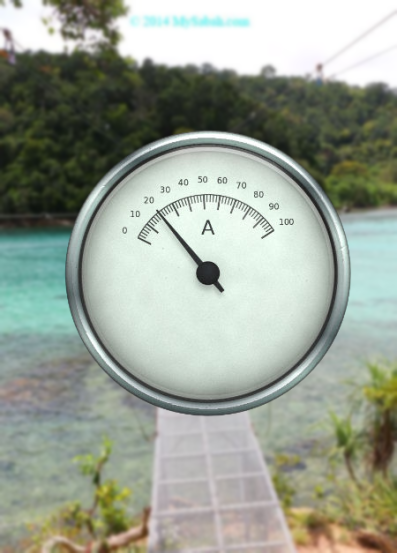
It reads value=20 unit=A
